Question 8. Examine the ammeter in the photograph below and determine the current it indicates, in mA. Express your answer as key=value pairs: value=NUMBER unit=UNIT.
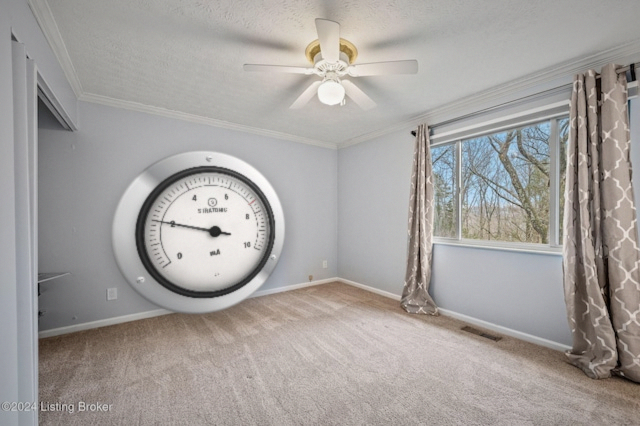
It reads value=2 unit=mA
